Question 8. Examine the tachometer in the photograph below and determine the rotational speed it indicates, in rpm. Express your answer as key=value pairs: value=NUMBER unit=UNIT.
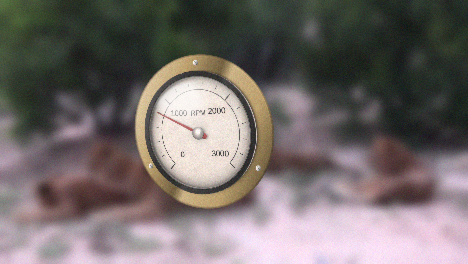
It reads value=800 unit=rpm
